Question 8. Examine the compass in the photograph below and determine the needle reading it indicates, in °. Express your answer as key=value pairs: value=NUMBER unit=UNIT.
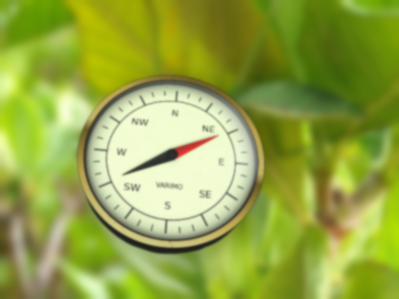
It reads value=60 unit=°
